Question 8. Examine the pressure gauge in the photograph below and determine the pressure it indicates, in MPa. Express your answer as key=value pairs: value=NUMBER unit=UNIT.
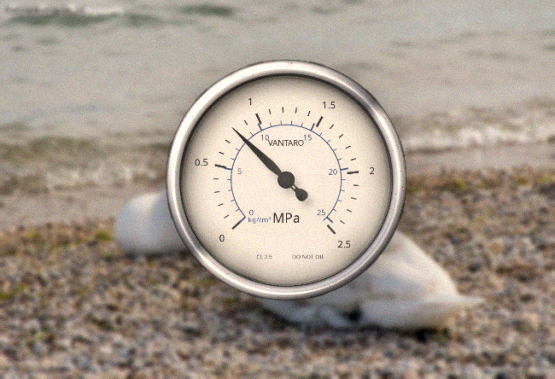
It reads value=0.8 unit=MPa
